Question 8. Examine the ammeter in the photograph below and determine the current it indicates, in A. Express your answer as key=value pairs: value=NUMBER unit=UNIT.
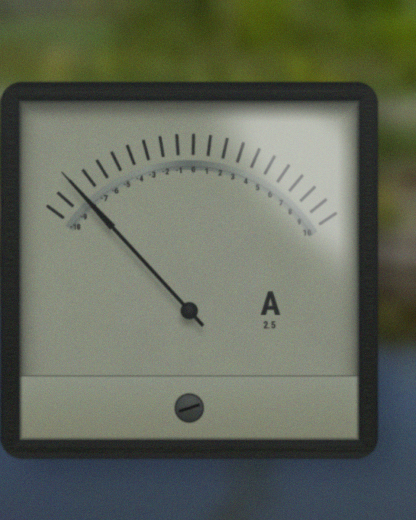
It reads value=-8 unit=A
